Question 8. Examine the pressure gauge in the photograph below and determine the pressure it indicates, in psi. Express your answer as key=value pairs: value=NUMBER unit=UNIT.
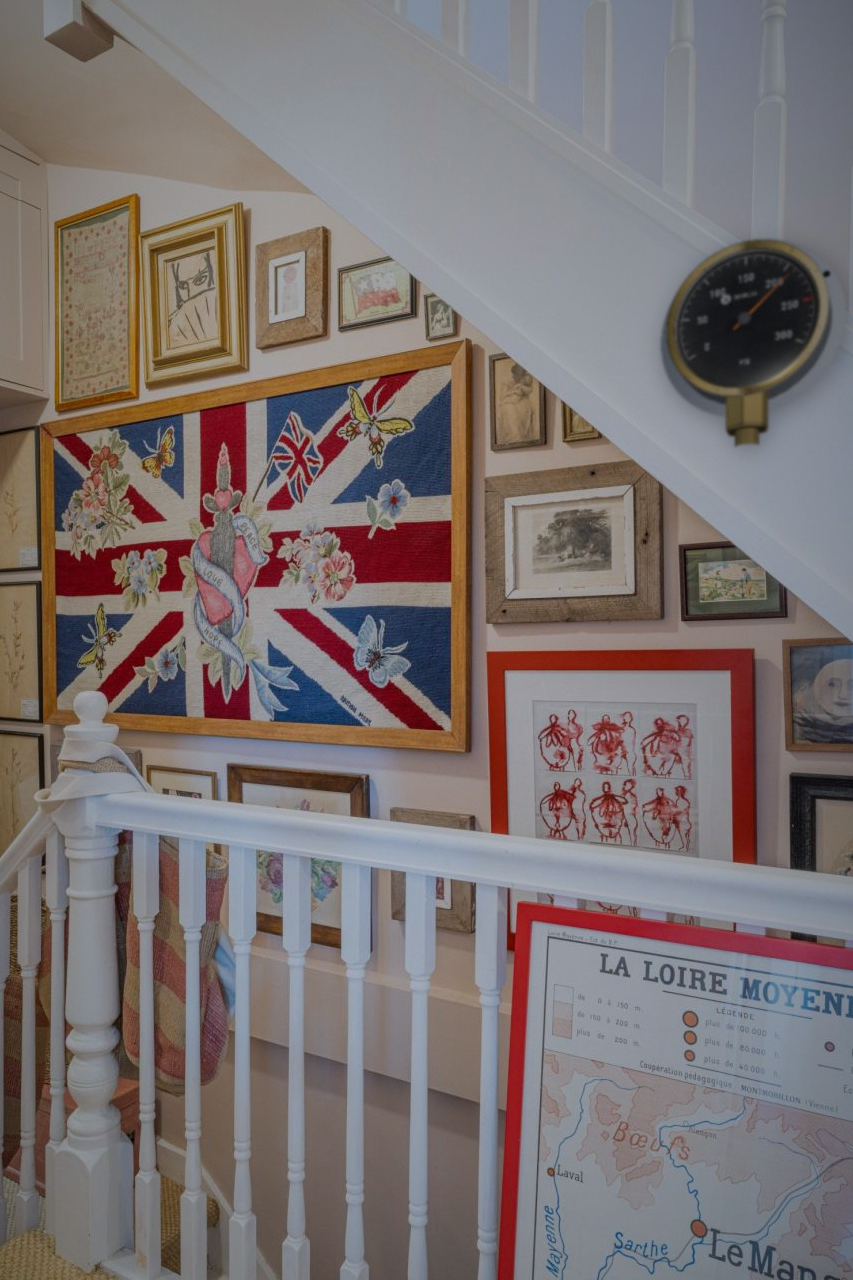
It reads value=210 unit=psi
